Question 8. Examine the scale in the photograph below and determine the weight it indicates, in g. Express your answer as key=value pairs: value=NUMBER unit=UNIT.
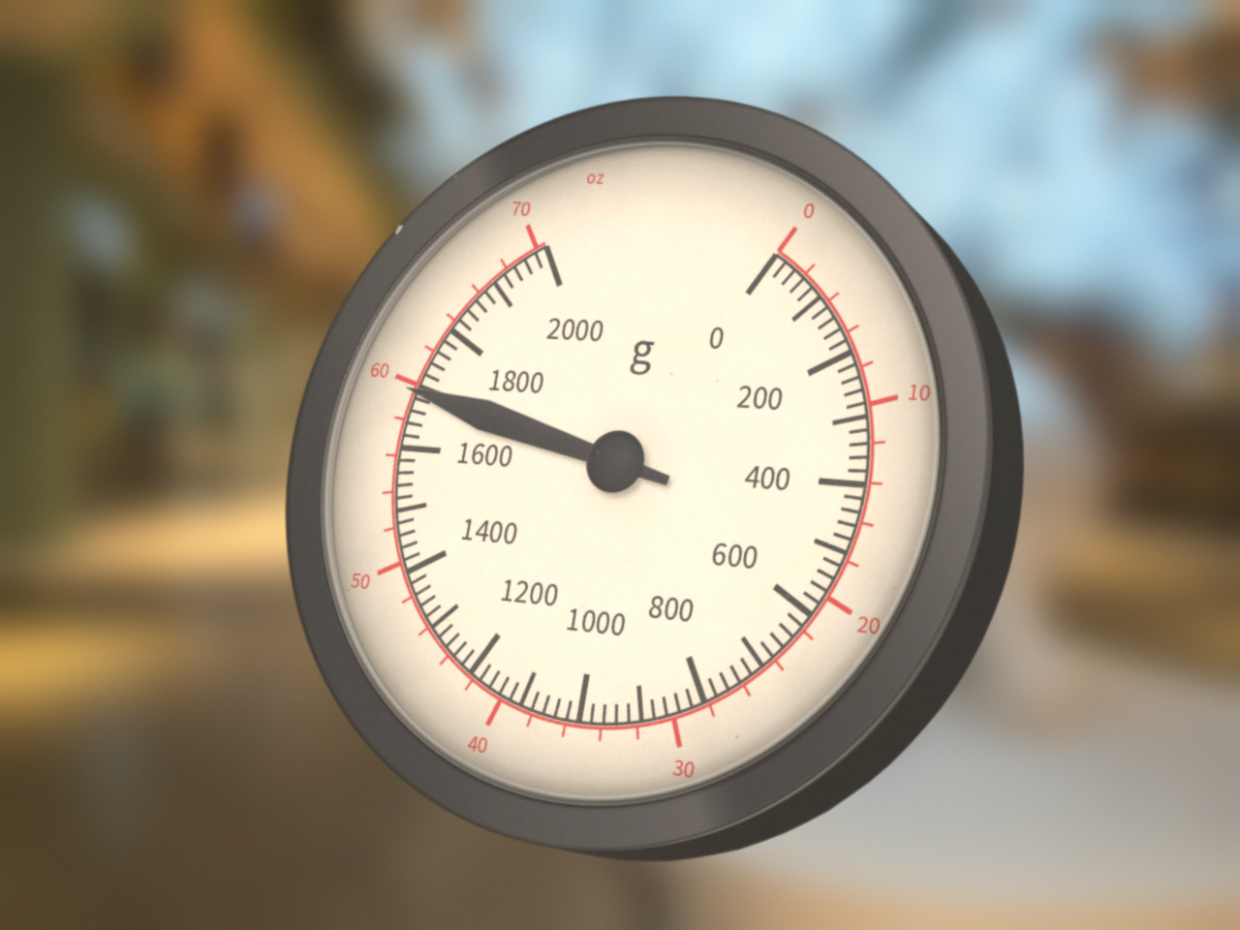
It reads value=1690 unit=g
